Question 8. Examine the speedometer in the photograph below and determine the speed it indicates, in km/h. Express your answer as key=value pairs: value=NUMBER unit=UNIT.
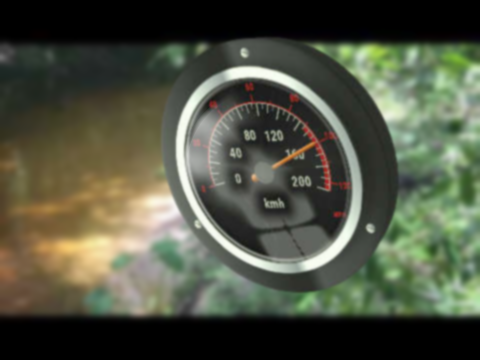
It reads value=160 unit=km/h
